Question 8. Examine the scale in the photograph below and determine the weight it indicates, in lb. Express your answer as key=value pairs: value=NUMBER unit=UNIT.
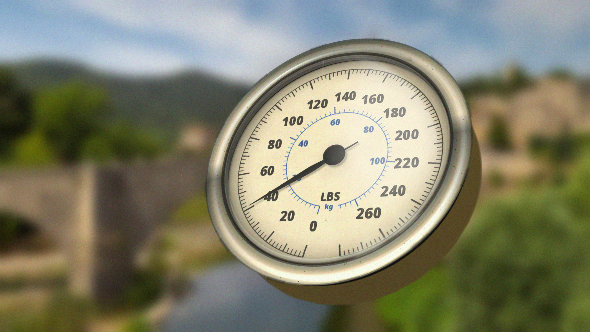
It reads value=40 unit=lb
